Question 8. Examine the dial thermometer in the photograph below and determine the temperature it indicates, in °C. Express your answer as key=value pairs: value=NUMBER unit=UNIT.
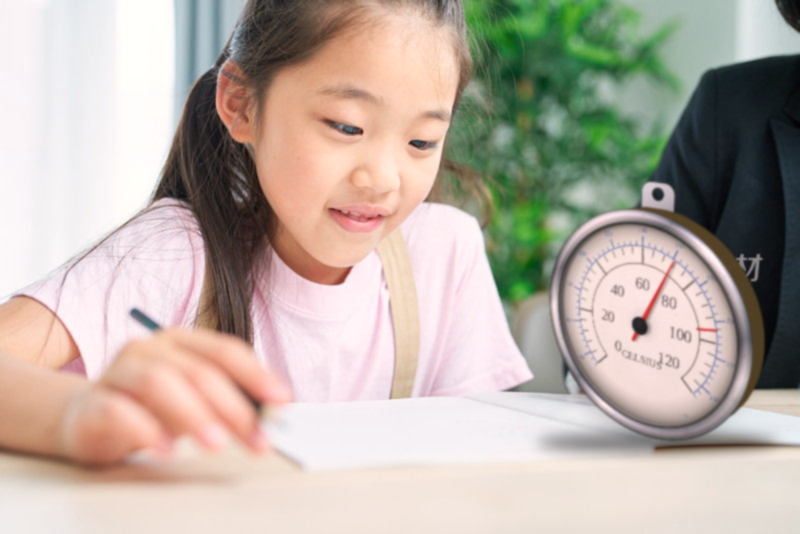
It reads value=72 unit=°C
